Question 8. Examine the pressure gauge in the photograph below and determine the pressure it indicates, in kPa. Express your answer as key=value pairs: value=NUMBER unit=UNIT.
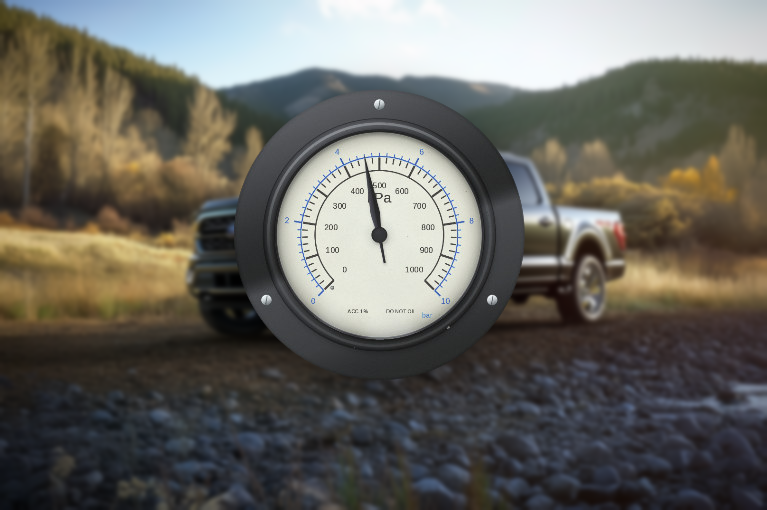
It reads value=460 unit=kPa
